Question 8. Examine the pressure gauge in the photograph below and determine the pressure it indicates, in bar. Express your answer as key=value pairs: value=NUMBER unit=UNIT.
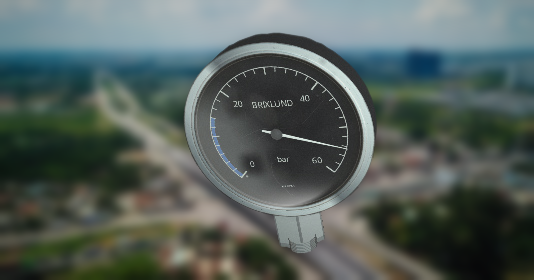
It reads value=54 unit=bar
